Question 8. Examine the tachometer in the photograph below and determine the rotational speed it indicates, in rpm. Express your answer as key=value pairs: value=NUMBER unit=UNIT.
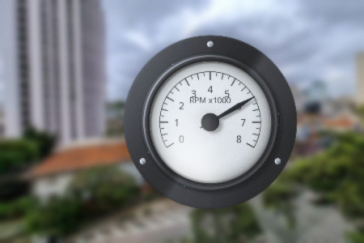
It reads value=6000 unit=rpm
